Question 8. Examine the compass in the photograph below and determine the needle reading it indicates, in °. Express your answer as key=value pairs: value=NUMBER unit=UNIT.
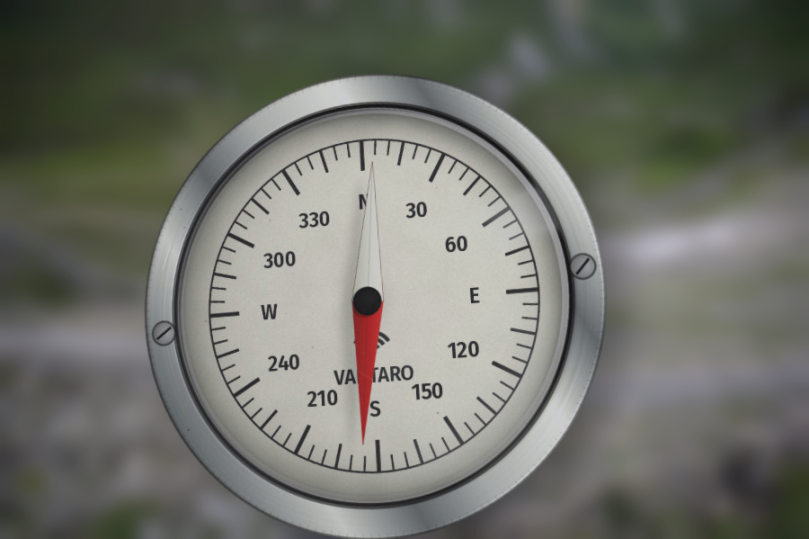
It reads value=185 unit=°
